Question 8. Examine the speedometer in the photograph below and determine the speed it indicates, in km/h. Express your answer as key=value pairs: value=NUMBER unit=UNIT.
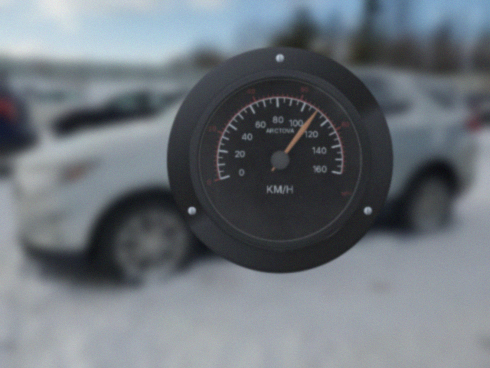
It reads value=110 unit=km/h
